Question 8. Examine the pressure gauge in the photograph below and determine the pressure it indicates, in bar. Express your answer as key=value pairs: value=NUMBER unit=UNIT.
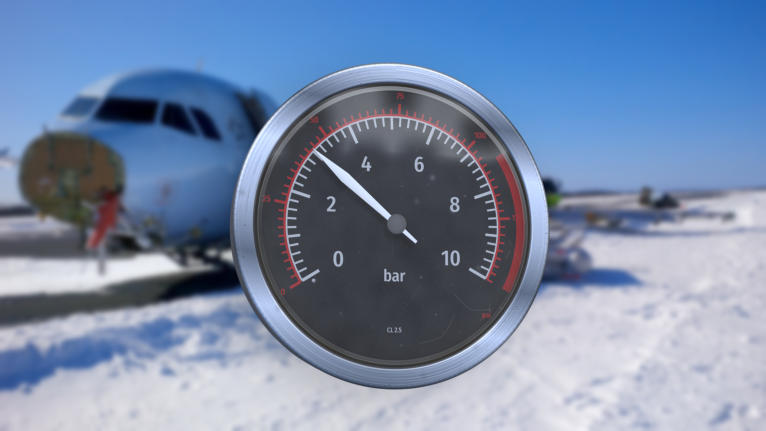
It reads value=3 unit=bar
